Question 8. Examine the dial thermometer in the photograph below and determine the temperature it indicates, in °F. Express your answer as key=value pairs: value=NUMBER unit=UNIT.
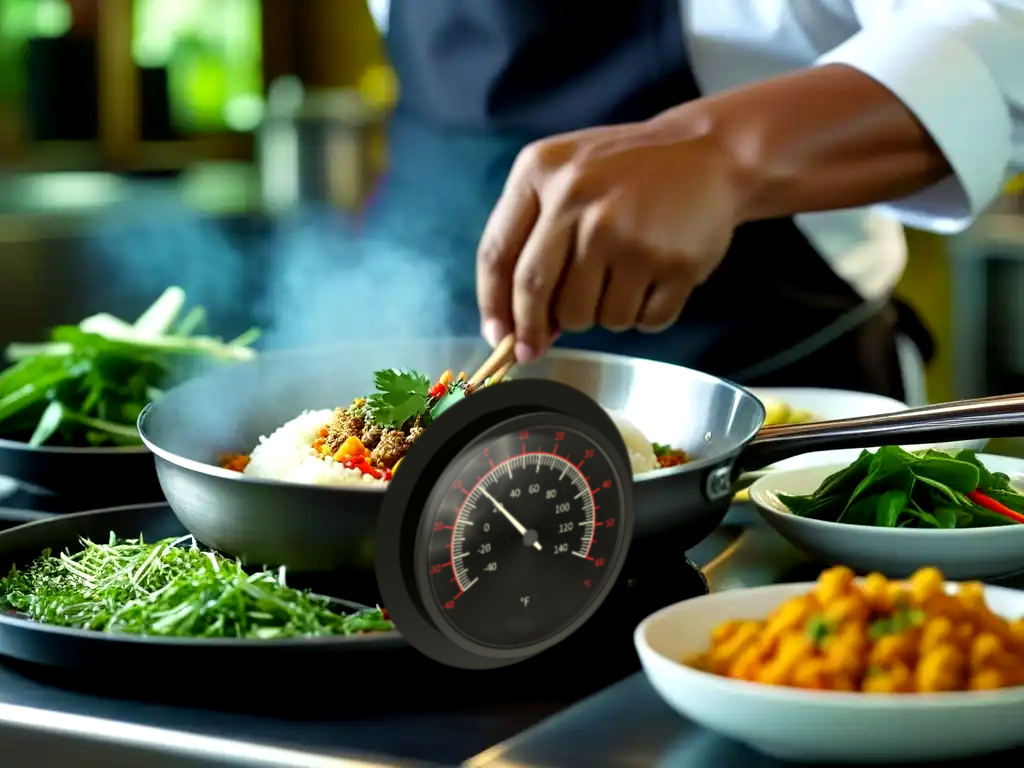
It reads value=20 unit=°F
